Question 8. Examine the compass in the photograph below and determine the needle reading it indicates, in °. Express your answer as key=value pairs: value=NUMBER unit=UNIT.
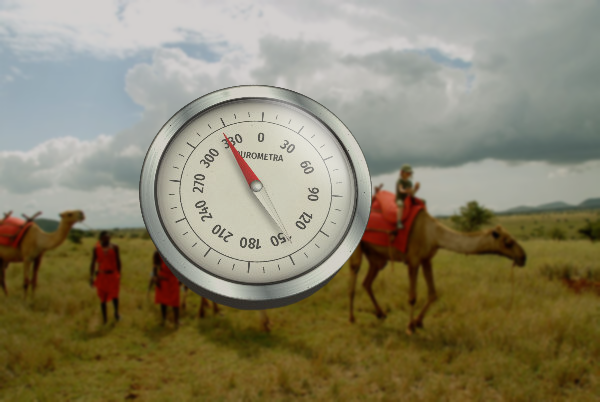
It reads value=325 unit=°
